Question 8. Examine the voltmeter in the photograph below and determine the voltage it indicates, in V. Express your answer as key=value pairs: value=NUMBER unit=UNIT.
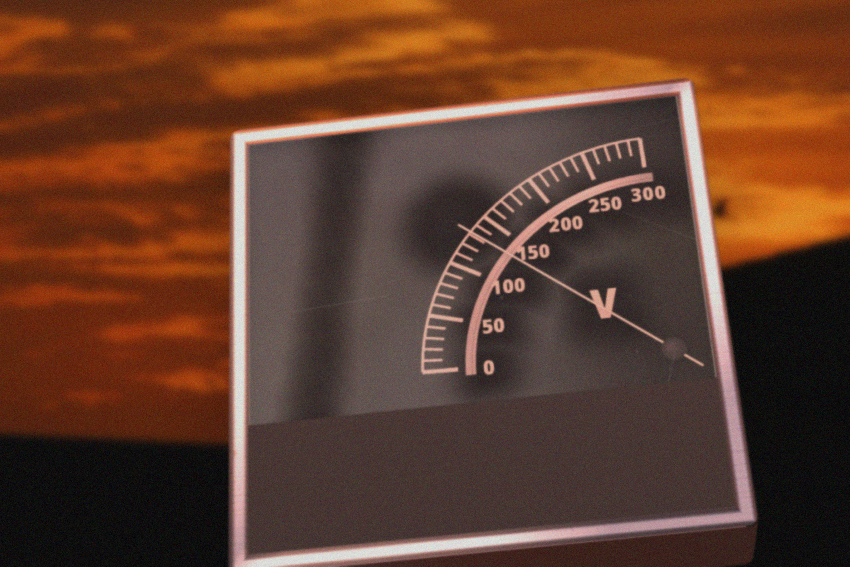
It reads value=130 unit=V
